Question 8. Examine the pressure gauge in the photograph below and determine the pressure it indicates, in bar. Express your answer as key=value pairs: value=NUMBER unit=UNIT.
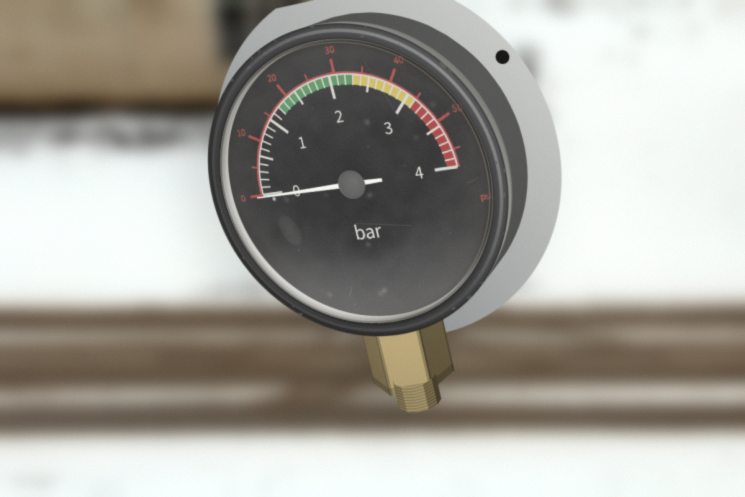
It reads value=0 unit=bar
